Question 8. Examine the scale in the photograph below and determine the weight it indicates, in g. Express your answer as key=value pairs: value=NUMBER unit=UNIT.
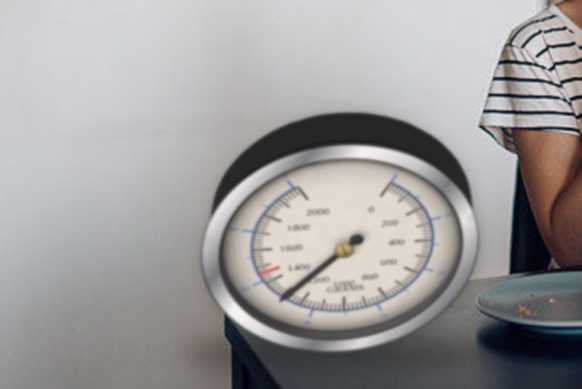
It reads value=1300 unit=g
